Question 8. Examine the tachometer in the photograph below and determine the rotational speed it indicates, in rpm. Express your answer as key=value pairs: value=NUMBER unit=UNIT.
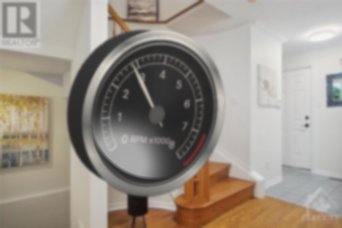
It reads value=2800 unit=rpm
